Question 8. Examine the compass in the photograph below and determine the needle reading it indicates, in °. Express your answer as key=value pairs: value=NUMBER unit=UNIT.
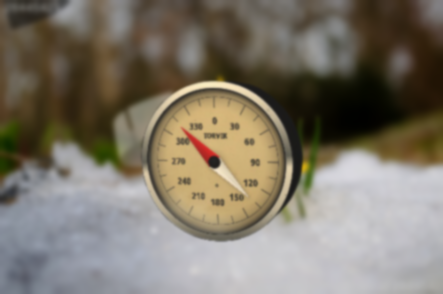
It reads value=315 unit=°
